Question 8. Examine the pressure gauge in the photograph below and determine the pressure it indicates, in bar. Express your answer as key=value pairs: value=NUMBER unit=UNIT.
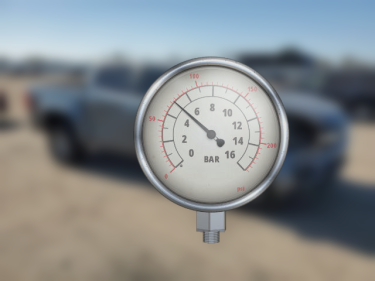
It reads value=5 unit=bar
